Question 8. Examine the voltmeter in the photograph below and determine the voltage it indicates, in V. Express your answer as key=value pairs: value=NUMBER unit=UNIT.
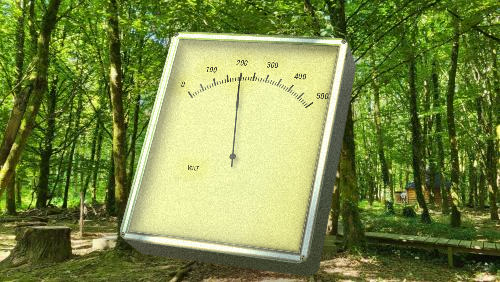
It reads value=200 unit=V
